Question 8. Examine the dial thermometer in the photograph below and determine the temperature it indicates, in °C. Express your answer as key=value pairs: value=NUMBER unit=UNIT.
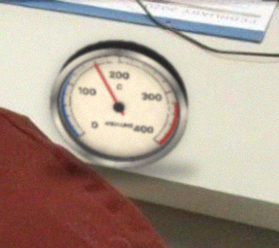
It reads value=160 unit=°C
